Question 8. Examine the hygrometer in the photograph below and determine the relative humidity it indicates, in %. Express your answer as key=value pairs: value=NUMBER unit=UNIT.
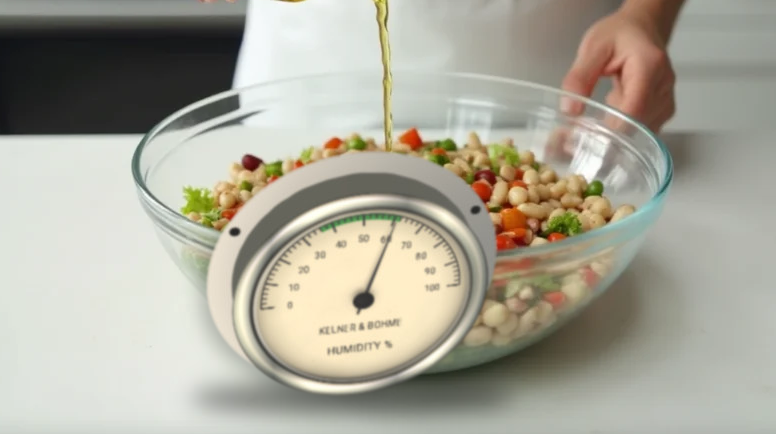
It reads value=60 unit=%
